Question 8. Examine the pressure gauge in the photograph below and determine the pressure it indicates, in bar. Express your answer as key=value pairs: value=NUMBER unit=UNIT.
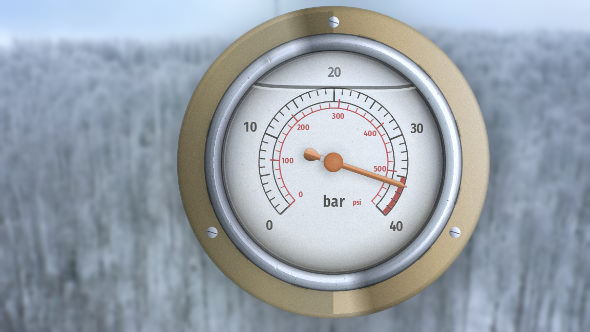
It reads value=36 unit=bar
